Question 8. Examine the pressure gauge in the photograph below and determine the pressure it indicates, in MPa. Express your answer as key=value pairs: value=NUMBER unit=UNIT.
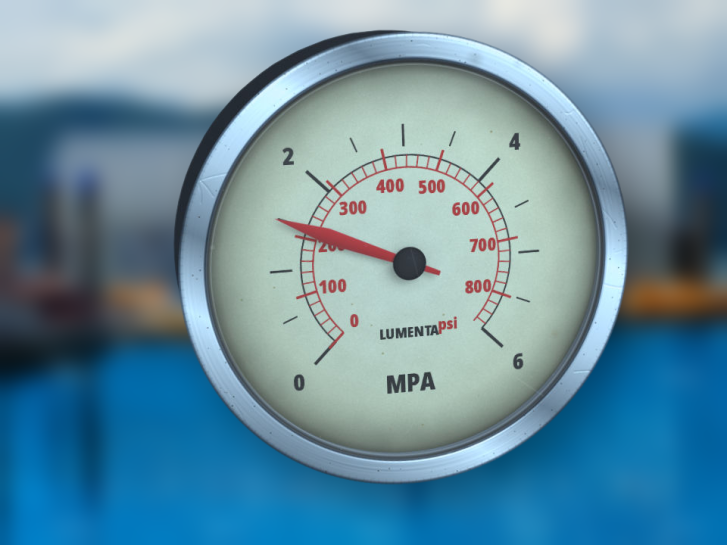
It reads value=1.5 unit=MPa
